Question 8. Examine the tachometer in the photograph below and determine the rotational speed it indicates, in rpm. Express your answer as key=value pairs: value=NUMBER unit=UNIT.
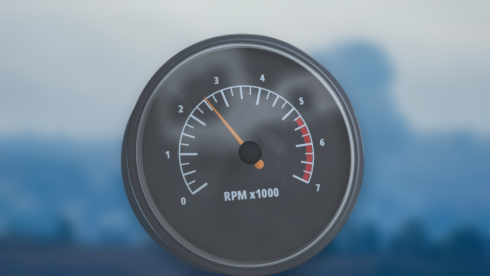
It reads value=2500 unit=rpm
